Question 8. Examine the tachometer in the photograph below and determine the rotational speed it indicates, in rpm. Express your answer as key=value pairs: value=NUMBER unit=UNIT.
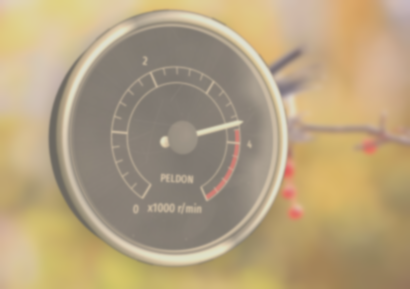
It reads value=3700 unit=rpm
